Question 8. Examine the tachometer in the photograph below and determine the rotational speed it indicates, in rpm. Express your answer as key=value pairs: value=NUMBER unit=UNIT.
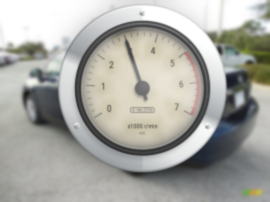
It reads value=3000 unit=rpm
